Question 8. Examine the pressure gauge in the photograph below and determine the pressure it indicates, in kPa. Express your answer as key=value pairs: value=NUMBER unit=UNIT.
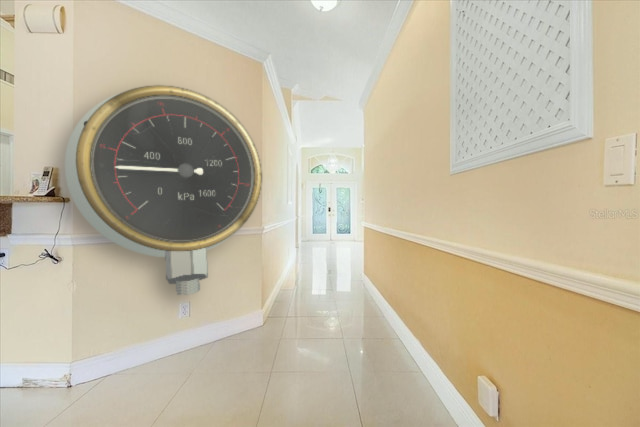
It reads value=250 unit=kPa
